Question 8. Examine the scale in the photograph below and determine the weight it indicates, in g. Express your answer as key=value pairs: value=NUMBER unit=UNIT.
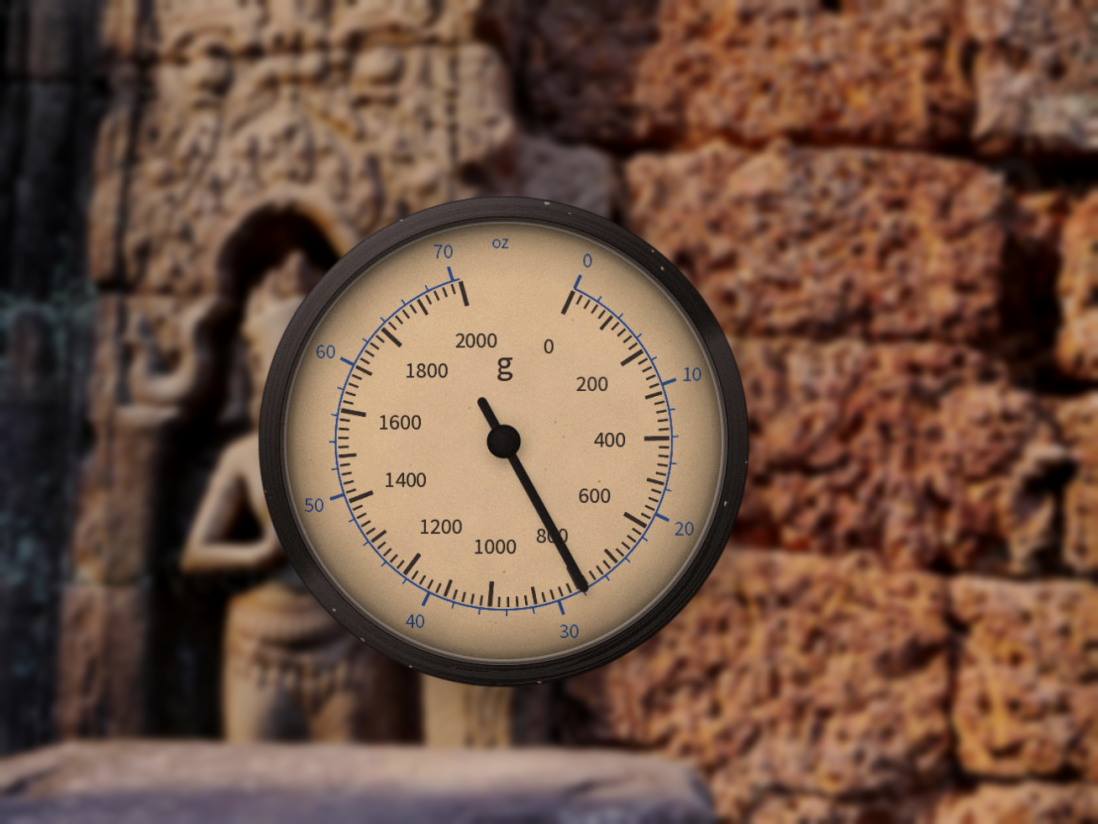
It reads value=790 unit=g
